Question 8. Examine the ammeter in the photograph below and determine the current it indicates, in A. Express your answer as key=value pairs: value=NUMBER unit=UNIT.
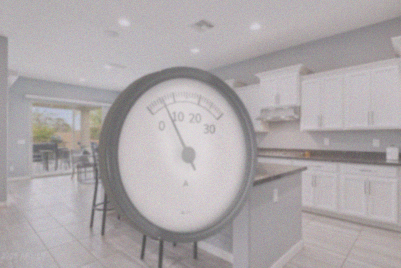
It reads value=5 unit=A
